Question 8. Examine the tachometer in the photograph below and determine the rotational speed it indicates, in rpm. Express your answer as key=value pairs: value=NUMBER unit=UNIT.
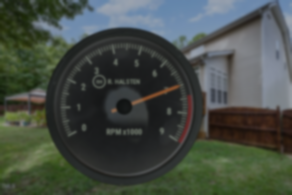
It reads value=7000 unit=rpm
